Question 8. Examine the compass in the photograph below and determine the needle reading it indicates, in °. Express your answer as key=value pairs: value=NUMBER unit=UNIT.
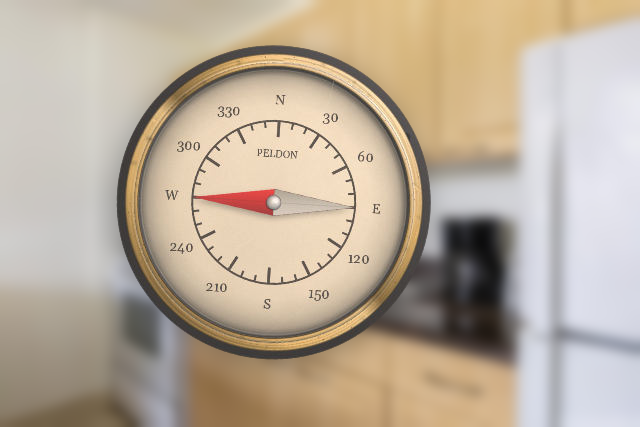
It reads value=270 unit=°
